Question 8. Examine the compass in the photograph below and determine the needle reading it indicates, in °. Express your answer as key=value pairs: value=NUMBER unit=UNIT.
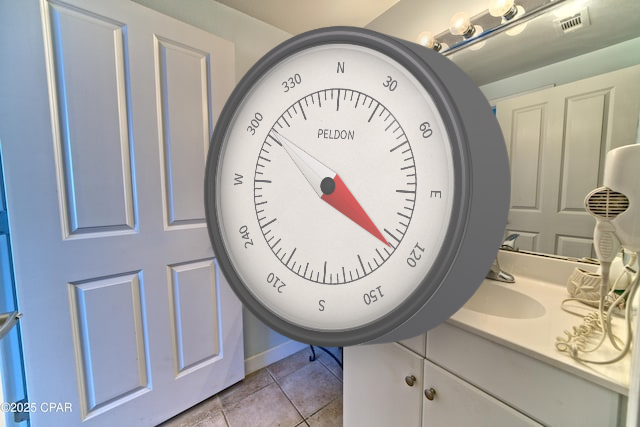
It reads value=125 unit=°
